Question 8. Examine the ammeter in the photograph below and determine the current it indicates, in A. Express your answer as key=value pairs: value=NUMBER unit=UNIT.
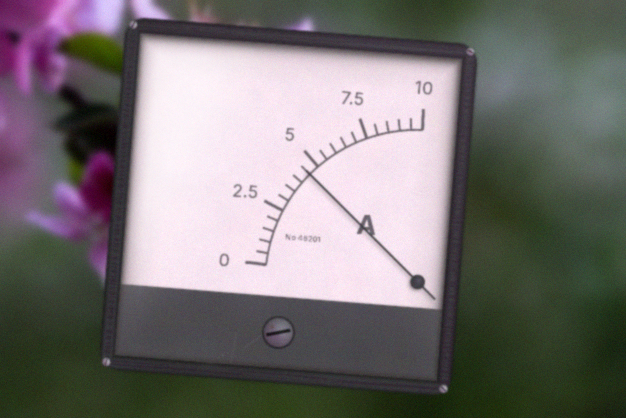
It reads value=4.5 unit=A
